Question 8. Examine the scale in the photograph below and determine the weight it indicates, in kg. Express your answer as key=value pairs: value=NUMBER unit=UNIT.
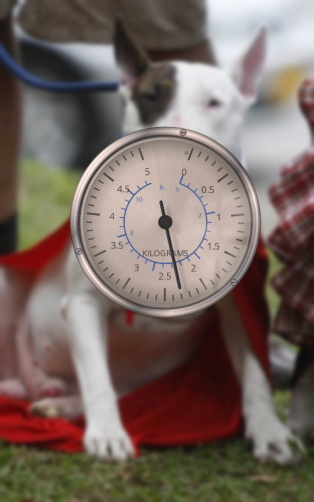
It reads value=2.3 unit=kg
